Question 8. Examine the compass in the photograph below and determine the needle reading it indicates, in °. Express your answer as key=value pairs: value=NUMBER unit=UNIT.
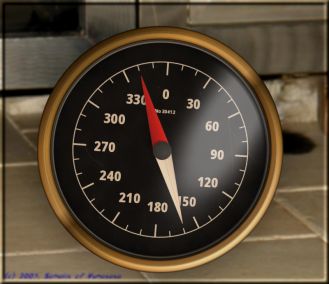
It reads value=340 unit=°
